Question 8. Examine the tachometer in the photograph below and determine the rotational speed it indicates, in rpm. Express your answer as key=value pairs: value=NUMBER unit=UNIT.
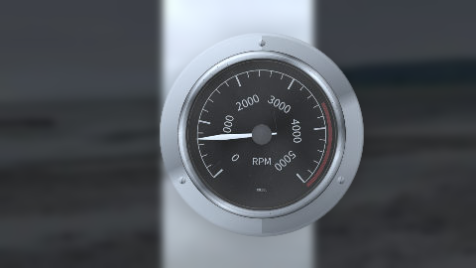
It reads value=700 unit=rpm
